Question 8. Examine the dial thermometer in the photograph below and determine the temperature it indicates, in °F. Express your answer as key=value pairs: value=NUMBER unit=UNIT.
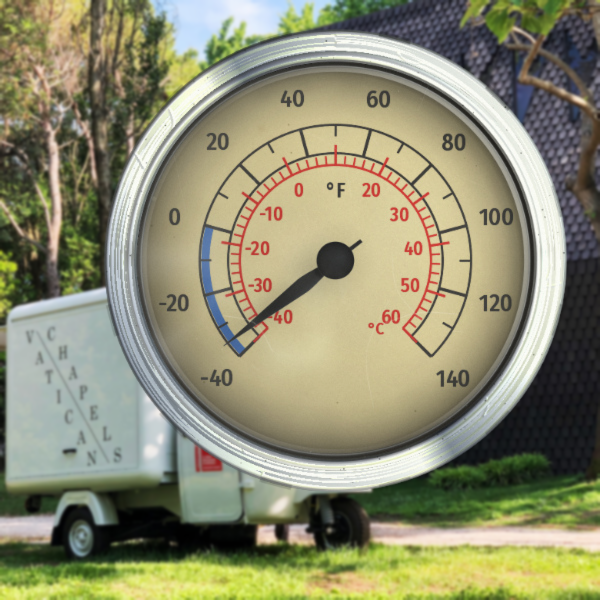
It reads value=-35 unit=°F
